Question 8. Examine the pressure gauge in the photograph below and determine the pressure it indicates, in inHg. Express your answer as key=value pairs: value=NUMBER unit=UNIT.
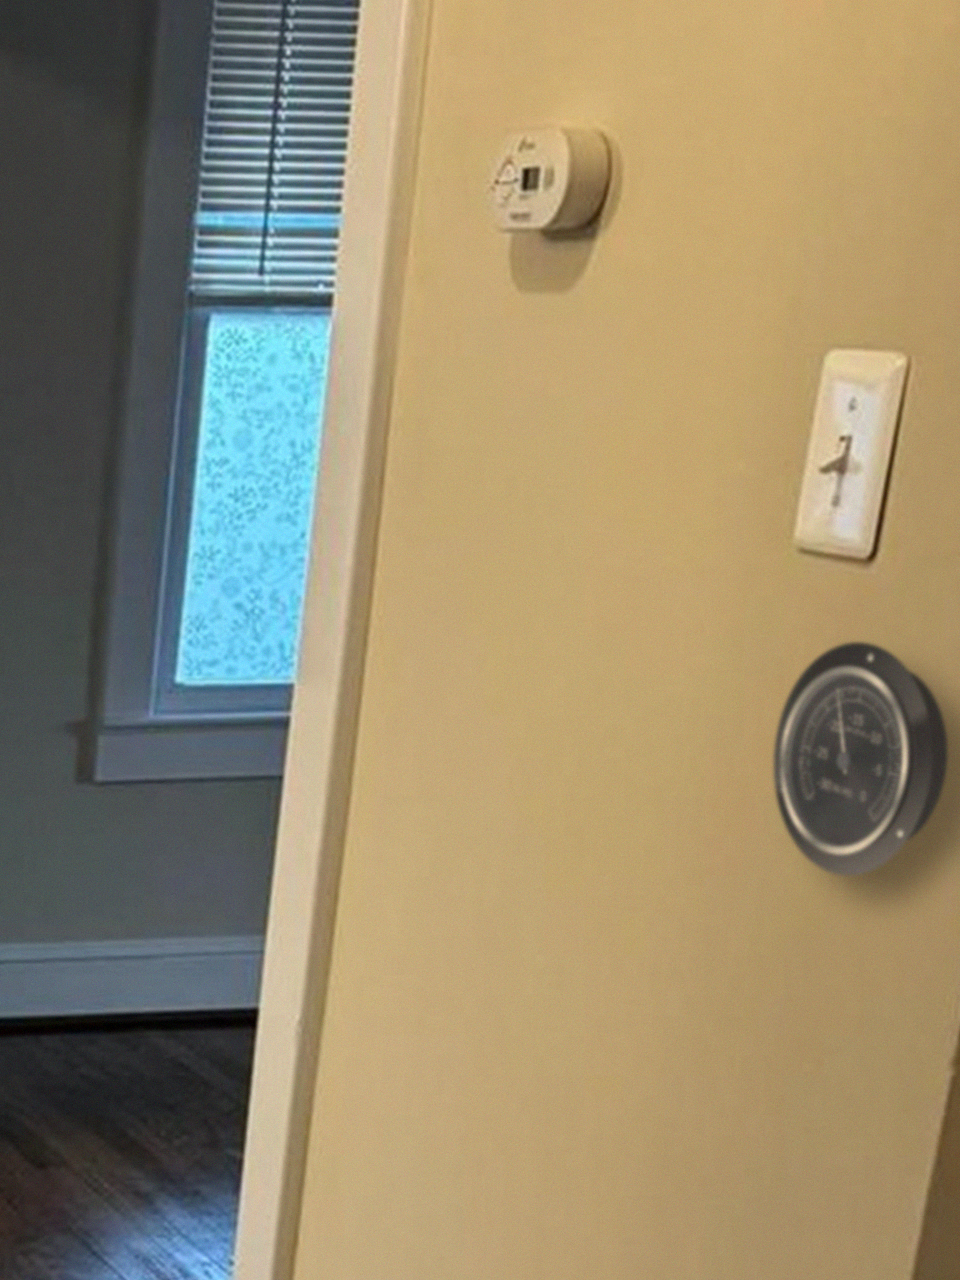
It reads value=-17.5 unit=inHg
